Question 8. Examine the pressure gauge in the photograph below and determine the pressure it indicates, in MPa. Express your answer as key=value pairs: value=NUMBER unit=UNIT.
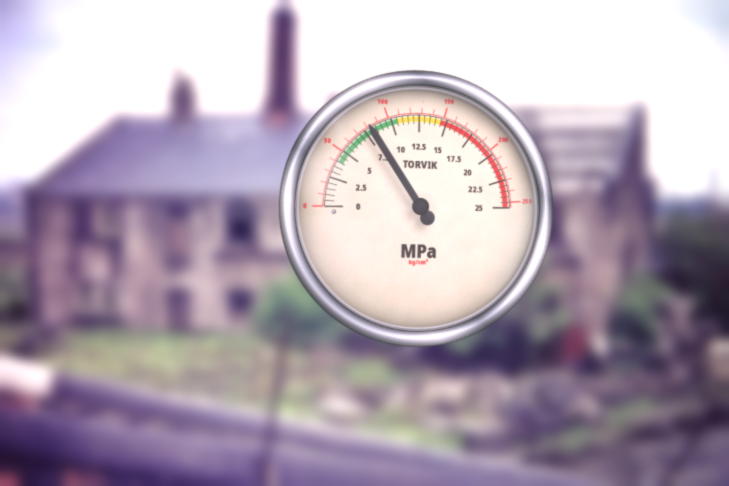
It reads value=8 unit=MPa
